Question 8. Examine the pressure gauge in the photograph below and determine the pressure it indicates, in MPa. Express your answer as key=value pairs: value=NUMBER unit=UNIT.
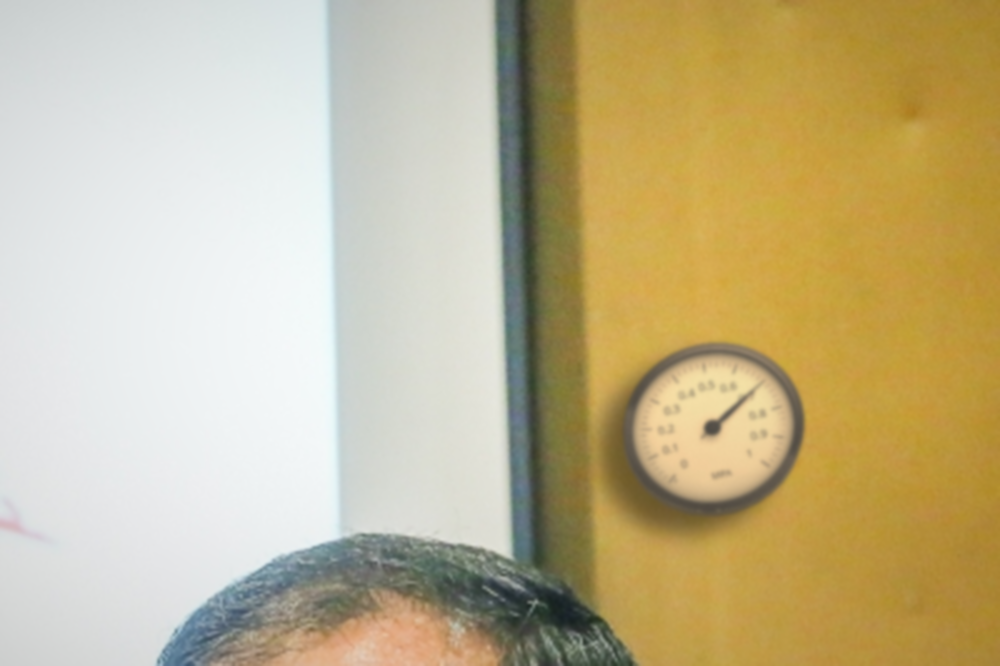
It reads value=0.7 unit=MPa
